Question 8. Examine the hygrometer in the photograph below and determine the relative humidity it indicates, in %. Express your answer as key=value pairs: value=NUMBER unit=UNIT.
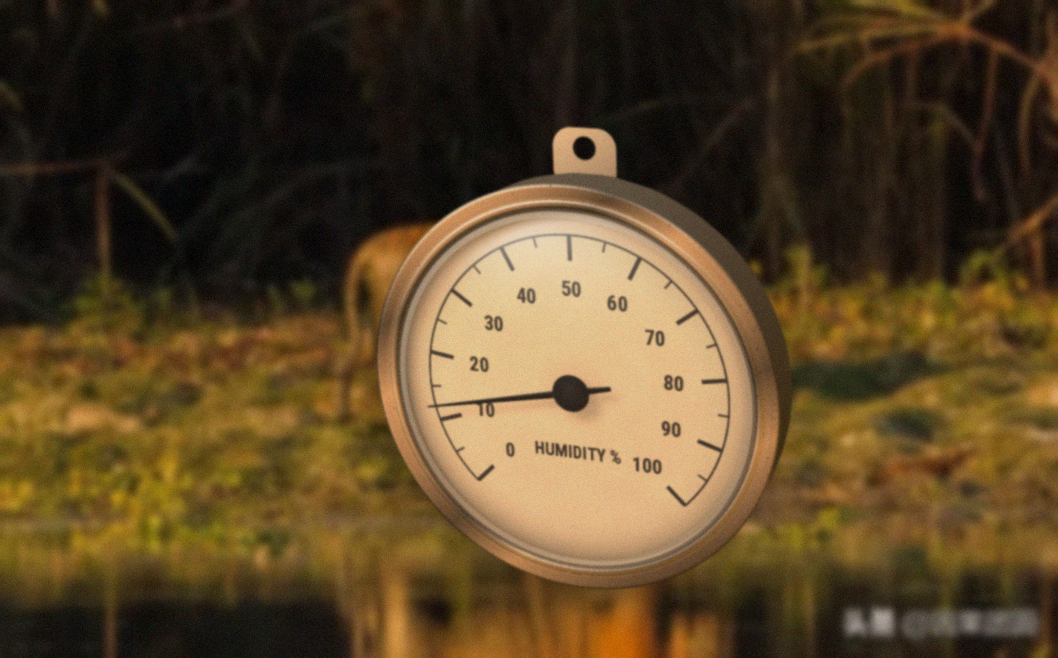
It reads value=12.5 unit=%
